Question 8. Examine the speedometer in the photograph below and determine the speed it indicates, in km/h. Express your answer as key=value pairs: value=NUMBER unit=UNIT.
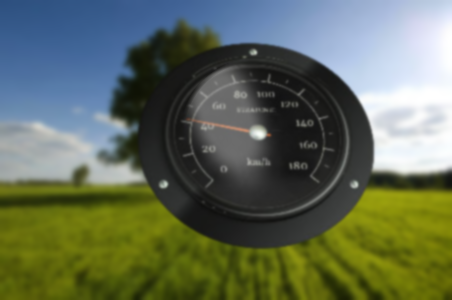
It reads value=40 unit=km/h
